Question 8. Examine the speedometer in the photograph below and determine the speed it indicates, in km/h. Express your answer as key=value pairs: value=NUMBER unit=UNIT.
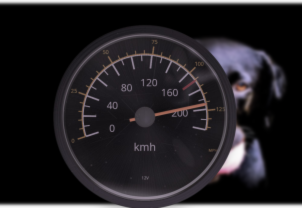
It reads value=195 unit=km/h
